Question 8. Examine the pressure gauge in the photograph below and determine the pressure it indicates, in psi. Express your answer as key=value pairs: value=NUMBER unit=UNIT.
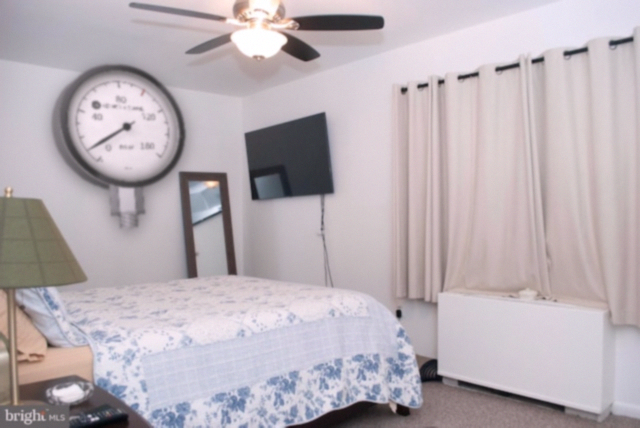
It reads value=10 unit=psi
